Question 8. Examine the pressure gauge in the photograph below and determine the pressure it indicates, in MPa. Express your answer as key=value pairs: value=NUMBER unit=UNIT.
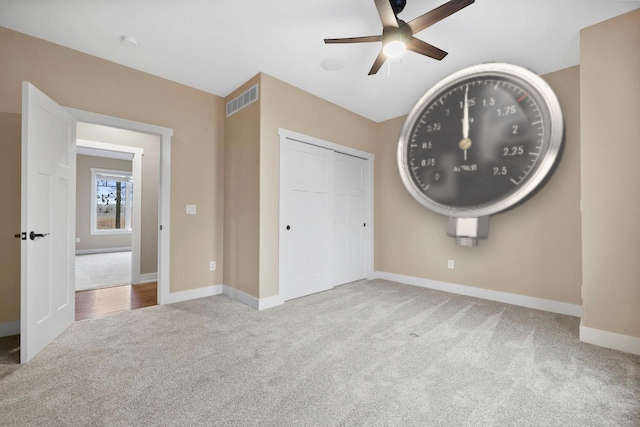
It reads value=1.25 unit=MPa
